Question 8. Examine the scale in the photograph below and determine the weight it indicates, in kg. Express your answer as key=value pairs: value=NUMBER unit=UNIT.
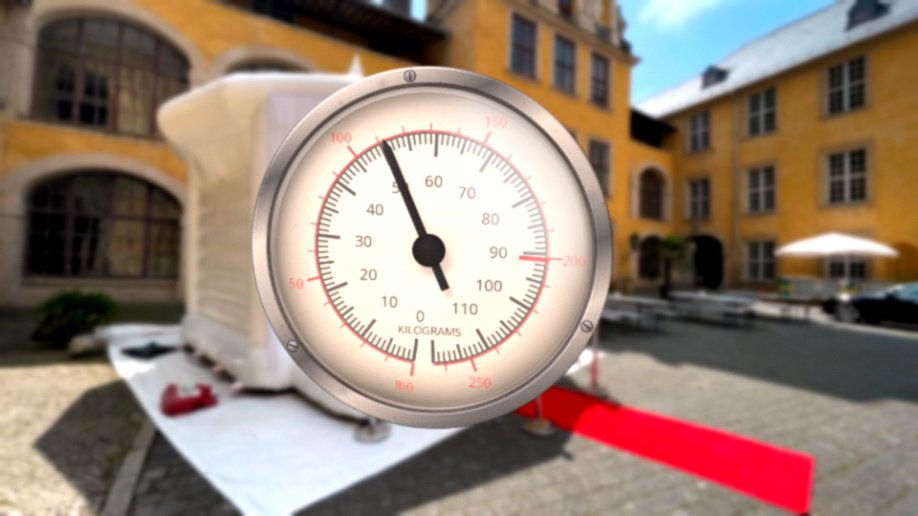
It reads value=51 unit=kg
